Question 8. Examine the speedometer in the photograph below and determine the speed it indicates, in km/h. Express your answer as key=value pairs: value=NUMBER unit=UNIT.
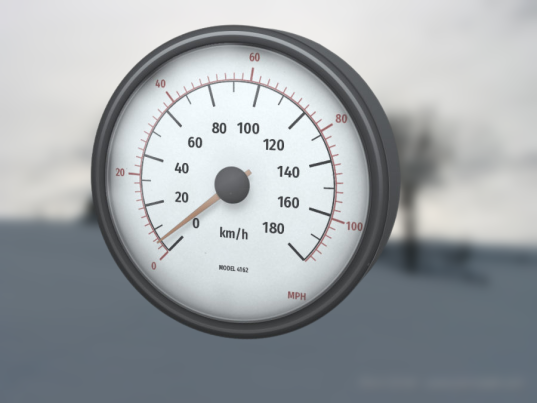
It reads value=5 unit=km/h
